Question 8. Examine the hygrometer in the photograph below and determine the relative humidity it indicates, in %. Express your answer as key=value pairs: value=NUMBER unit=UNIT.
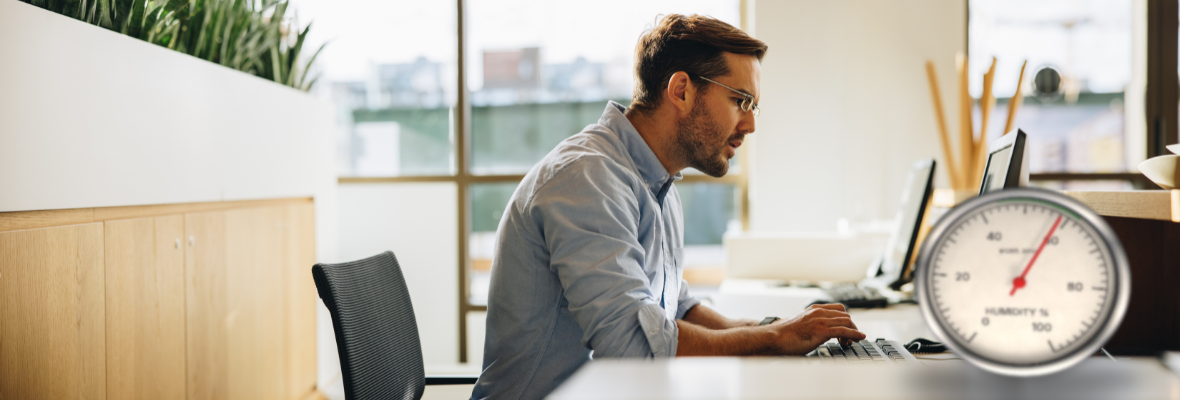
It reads value=58 unit=%
